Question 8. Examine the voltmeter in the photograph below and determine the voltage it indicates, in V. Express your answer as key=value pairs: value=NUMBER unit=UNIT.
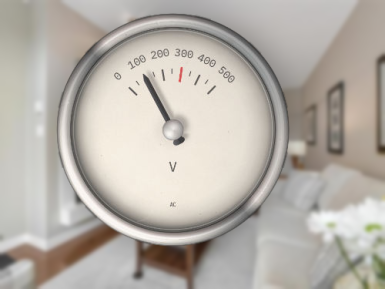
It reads value=100 unit=V
